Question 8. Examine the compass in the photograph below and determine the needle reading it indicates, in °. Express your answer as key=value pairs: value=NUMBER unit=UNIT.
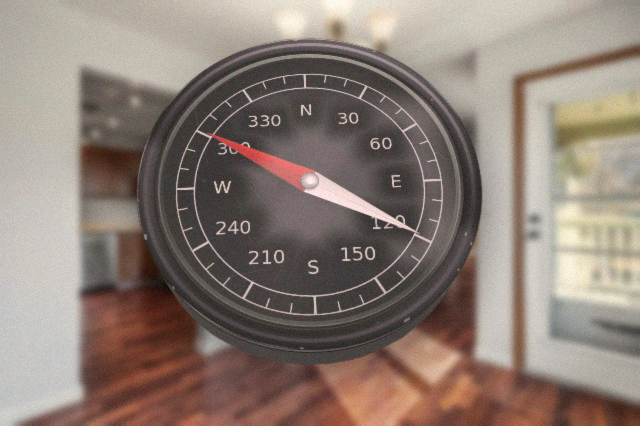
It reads value=300 unit=°
